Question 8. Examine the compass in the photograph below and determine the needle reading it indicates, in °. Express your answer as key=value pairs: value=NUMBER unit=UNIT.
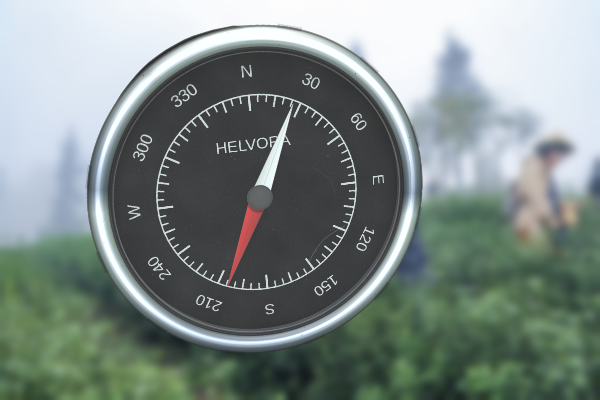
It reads value=205 unit=°
